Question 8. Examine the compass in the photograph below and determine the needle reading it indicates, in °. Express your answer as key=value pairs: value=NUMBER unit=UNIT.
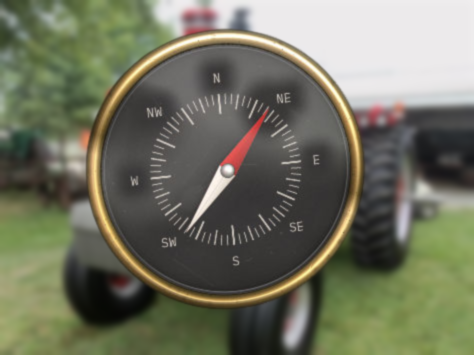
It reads value=40 unit=°
